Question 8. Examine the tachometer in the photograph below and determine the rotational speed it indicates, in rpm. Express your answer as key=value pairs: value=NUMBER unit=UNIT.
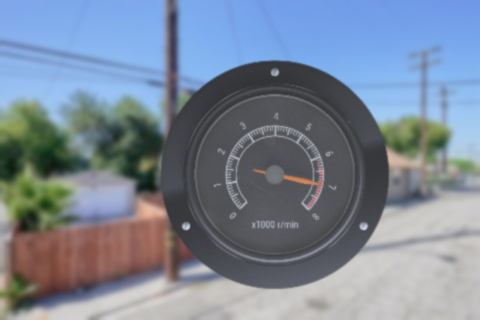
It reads value=7000 unit=rpm
